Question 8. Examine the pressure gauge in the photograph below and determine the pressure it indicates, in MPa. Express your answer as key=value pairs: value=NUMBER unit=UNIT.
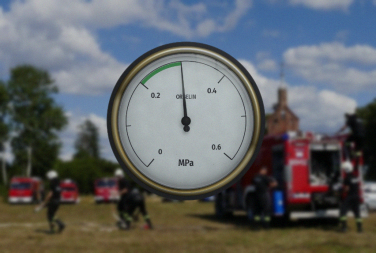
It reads value=0.3 unit=MPa
